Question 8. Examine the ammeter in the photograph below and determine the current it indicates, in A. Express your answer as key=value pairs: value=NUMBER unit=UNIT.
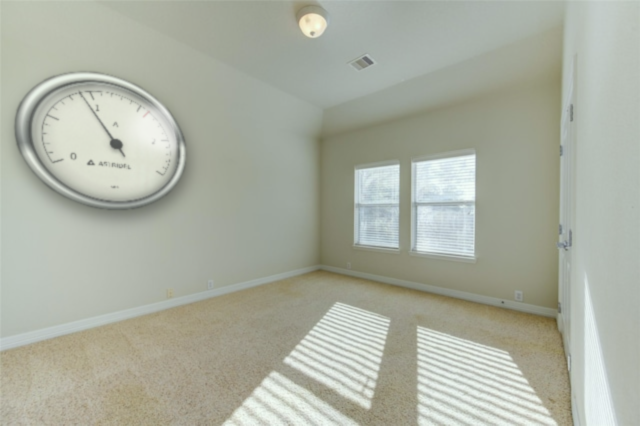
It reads value=0.9 unit=A
